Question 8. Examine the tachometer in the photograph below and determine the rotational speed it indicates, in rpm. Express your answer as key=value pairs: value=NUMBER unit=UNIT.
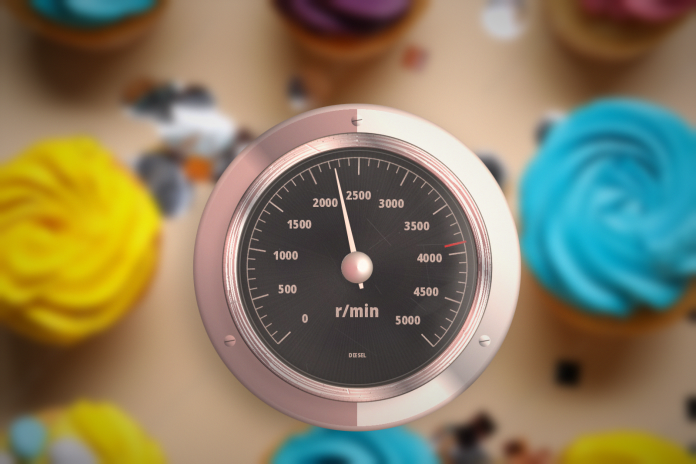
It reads value=2250 unit=rpm
